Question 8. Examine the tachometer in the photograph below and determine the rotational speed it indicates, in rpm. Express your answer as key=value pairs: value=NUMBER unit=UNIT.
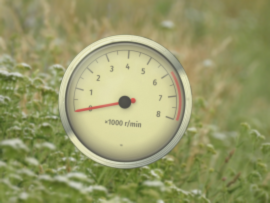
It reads value=0 unit=rpm
